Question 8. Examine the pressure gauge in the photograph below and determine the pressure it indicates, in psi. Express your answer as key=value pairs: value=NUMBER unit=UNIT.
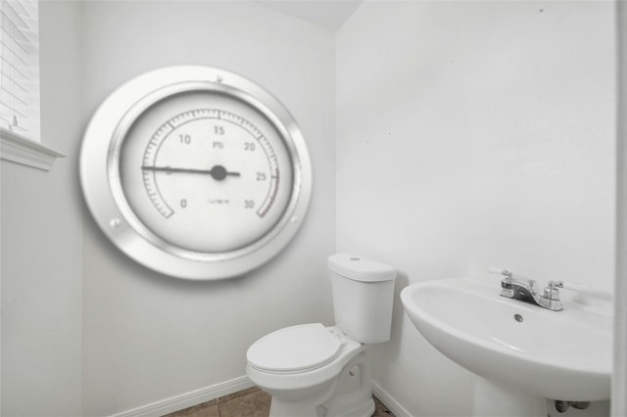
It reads value=5 unit=psi
